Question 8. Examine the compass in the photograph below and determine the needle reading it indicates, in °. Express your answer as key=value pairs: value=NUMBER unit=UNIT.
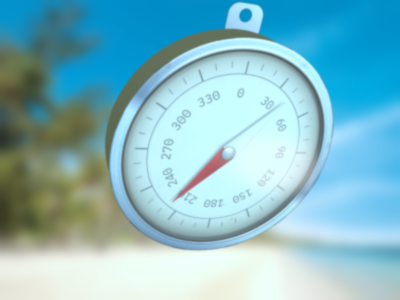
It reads value=220 unit=°
